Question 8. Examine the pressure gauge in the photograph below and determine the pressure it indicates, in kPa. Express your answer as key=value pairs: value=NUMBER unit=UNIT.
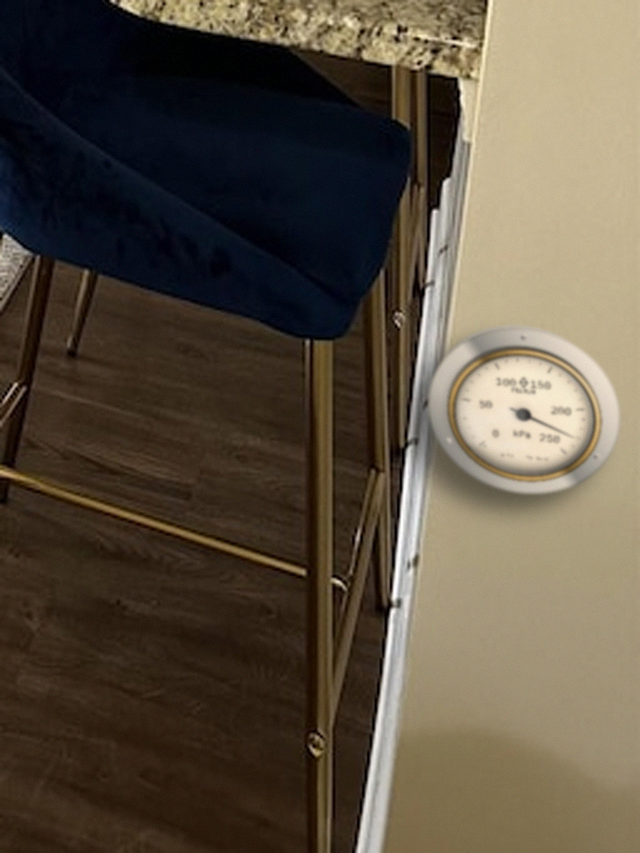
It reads value=230 unit=kPa
